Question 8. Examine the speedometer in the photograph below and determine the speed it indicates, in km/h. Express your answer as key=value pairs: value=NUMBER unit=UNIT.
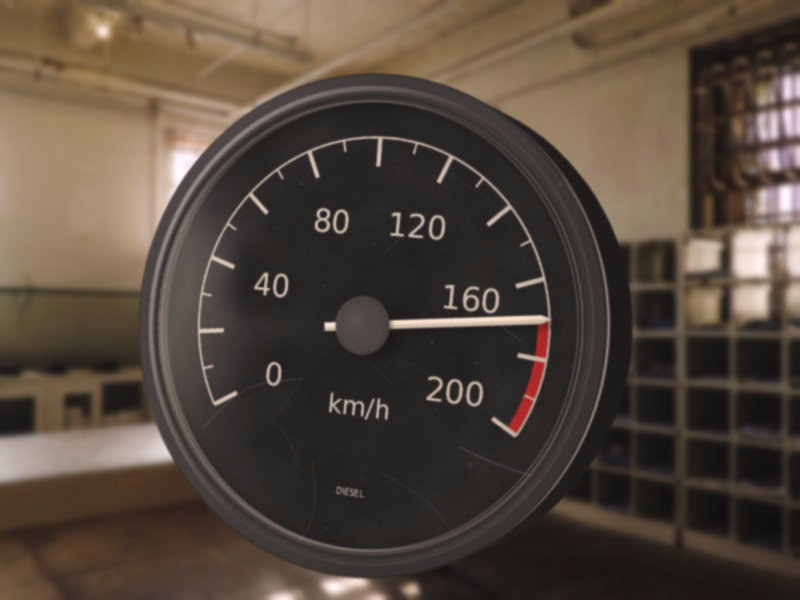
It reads value=170 unit=km/h
